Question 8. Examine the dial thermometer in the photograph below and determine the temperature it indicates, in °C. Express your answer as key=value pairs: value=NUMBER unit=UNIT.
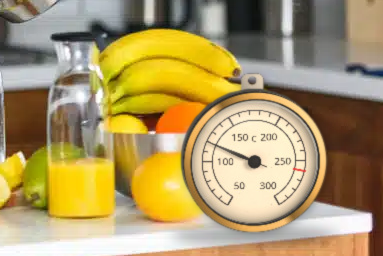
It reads value=120 unit=°C
